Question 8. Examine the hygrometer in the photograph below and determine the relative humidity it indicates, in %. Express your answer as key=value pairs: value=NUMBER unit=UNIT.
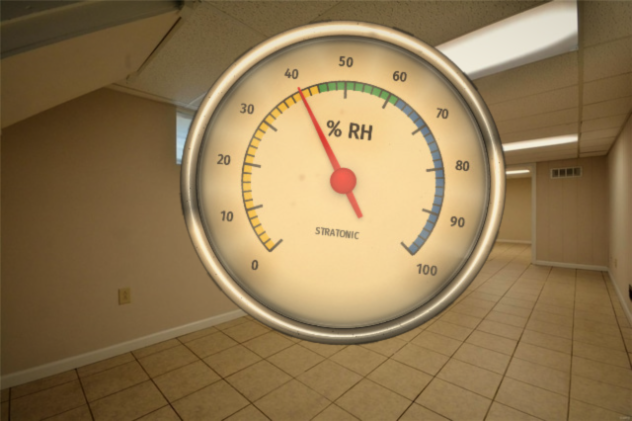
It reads value=40 unit=%
